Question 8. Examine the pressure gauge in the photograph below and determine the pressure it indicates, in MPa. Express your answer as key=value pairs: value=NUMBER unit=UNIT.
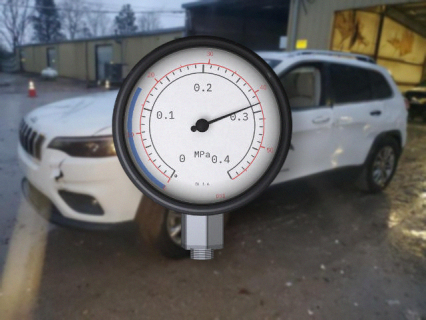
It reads value=0.29 unit=MPa
